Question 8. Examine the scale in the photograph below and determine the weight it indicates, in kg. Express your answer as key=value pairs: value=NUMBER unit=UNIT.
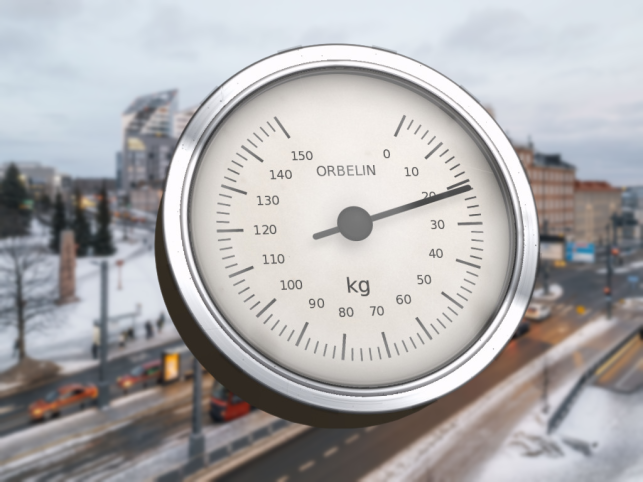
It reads value=22 unit=kg
